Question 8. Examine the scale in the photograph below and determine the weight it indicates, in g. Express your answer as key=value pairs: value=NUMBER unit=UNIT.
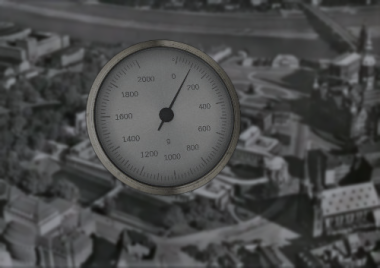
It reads value=100 unit=g
